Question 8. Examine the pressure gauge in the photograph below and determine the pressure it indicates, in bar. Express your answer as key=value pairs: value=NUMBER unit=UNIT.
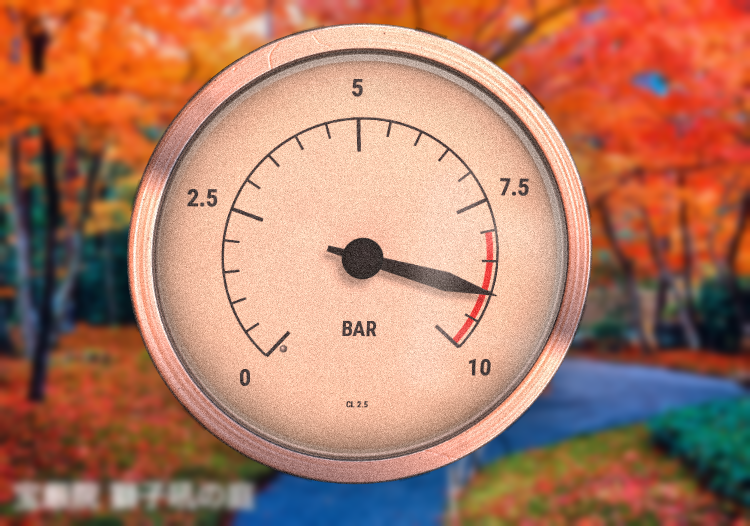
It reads value=9 unit=bar
